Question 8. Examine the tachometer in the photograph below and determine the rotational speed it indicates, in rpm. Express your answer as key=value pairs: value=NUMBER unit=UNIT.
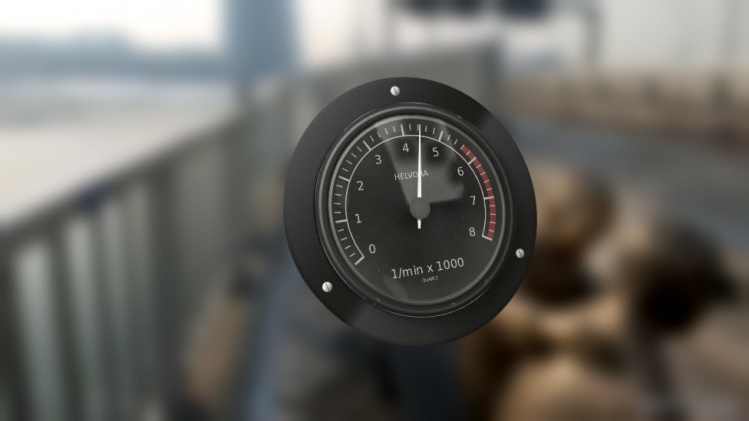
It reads value=4400 unit=rpm
